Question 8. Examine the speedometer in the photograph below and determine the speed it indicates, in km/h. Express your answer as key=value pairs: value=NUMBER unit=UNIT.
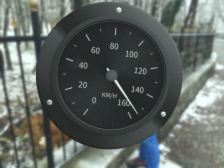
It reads value=155 unit=km/h
